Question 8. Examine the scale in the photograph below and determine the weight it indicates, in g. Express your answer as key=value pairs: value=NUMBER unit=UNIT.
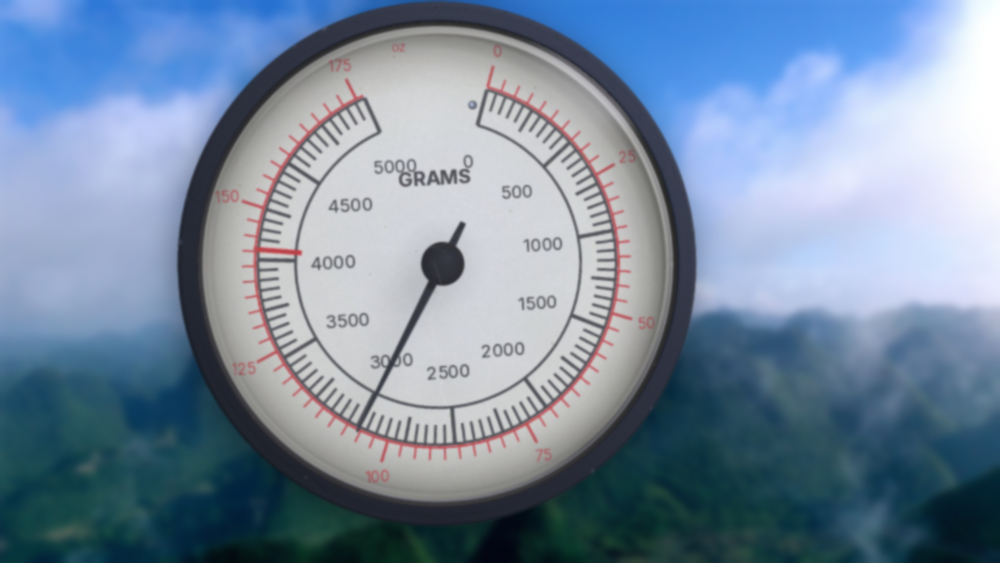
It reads value=3000 unit=g
